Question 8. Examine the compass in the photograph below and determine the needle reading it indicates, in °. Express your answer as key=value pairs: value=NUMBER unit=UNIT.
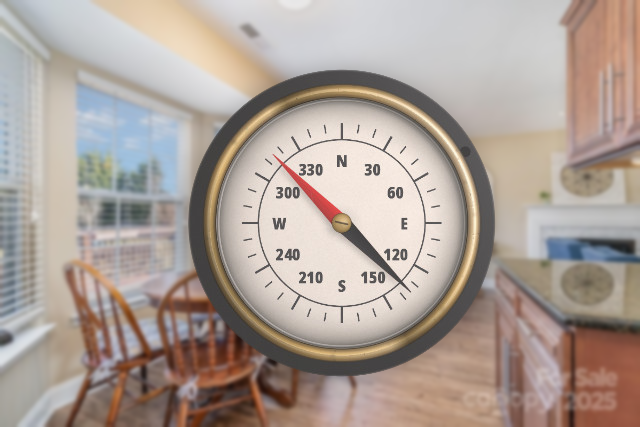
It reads value=315 unit=°
